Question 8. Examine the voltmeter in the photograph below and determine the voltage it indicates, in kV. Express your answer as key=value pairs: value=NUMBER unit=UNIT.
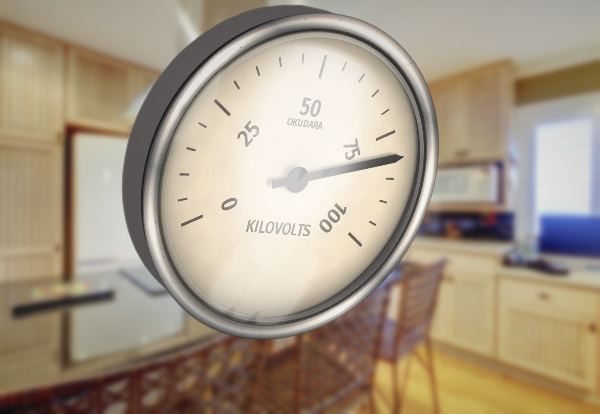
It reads value=80 unit=kV
